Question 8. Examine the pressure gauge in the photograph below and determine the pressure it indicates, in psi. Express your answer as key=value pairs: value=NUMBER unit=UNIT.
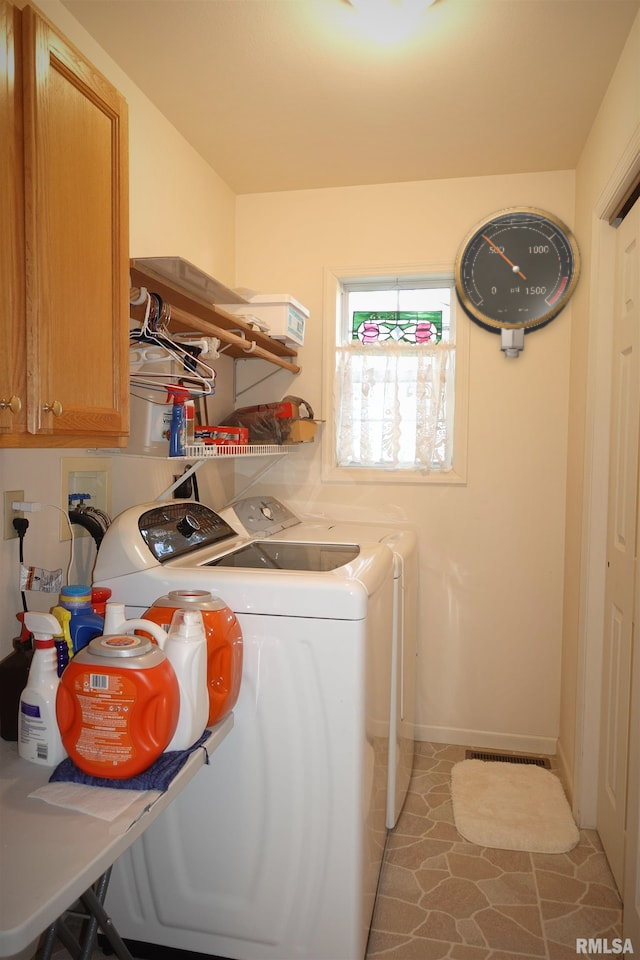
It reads value=500 unit=psi
